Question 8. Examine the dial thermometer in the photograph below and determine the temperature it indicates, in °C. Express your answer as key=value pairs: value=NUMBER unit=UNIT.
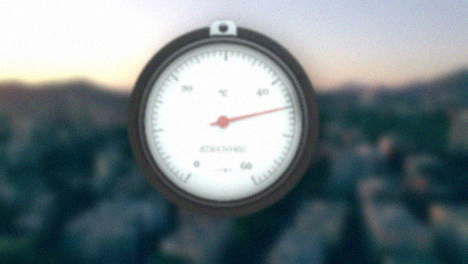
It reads value=45 unit=°C
